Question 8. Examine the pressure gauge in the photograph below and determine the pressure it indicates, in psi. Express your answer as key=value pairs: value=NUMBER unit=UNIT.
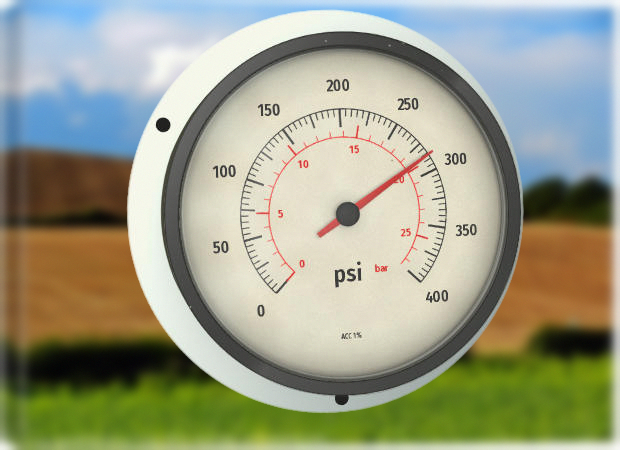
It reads value=285 unit=psi
